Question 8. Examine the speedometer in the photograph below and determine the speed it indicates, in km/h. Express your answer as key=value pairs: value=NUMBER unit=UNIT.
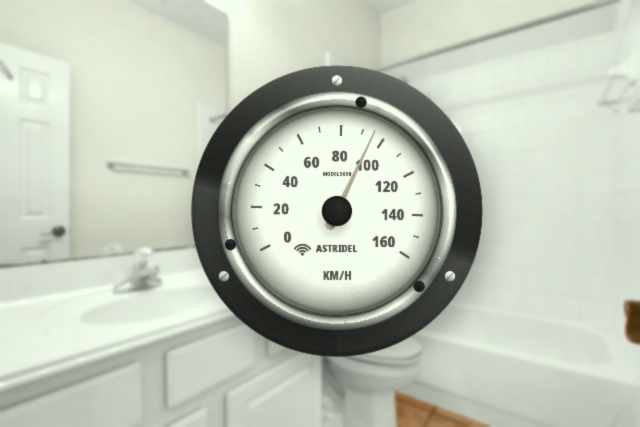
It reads value=95 unit=km/h
